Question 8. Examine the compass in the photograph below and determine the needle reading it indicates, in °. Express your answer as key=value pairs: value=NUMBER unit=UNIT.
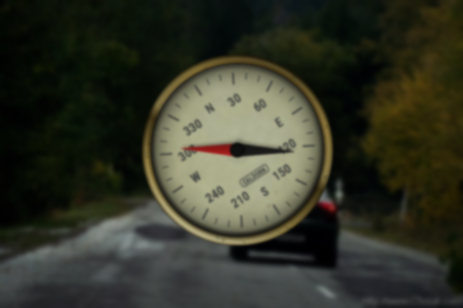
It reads value=305 unit=°
